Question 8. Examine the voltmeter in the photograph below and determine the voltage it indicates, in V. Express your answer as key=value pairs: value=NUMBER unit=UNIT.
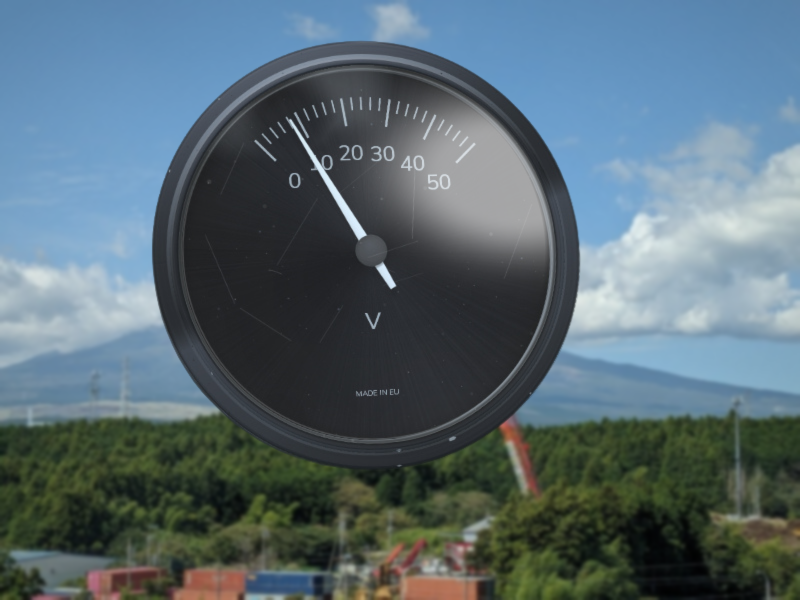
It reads value=8 unit=V
